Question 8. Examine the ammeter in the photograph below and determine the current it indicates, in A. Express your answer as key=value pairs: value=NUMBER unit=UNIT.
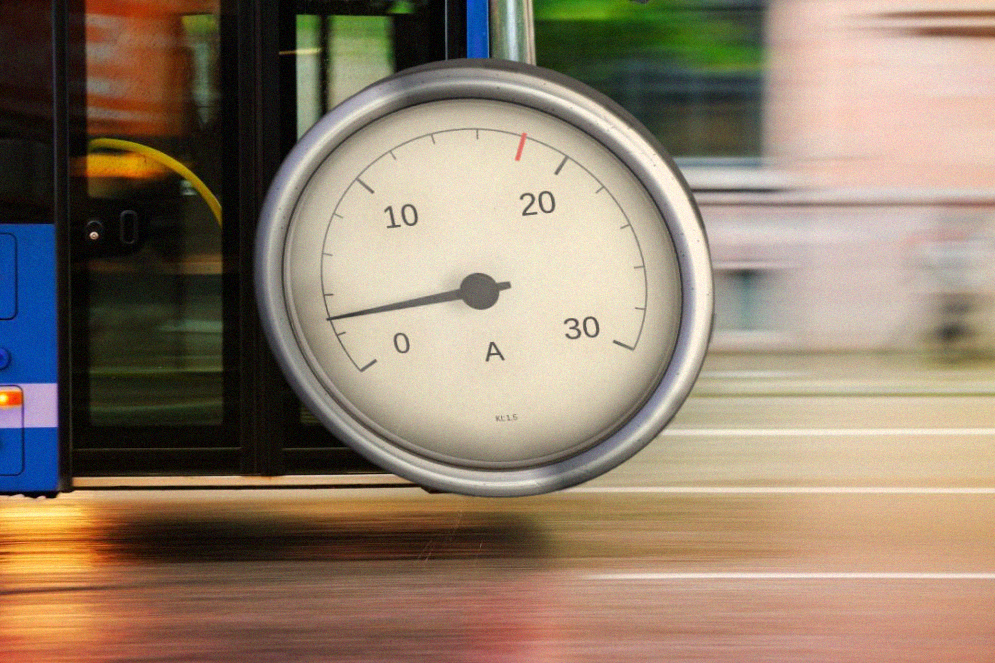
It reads value=3 unit=A
